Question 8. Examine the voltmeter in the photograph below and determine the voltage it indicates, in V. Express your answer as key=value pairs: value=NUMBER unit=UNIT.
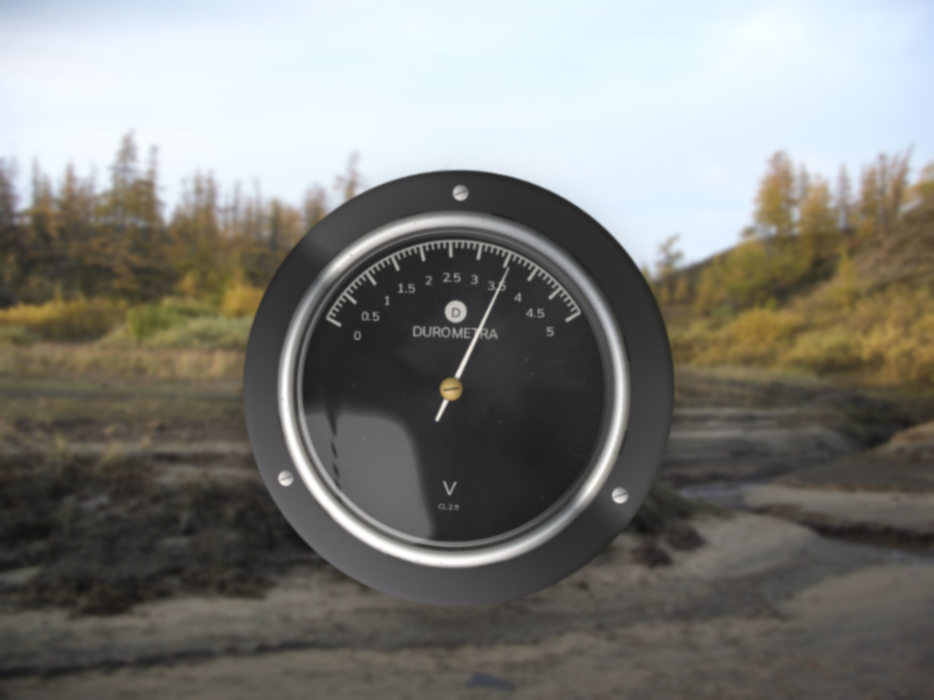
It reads value=3.6 unit=V
